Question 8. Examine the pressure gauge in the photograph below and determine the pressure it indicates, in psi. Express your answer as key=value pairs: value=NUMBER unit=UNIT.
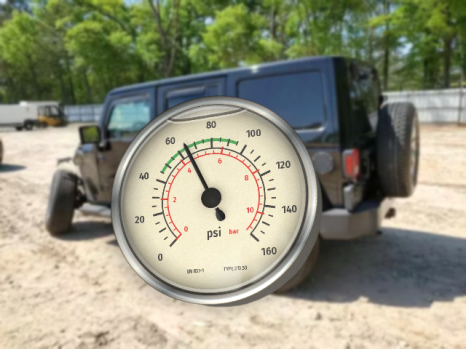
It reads value=65 unit=psi
